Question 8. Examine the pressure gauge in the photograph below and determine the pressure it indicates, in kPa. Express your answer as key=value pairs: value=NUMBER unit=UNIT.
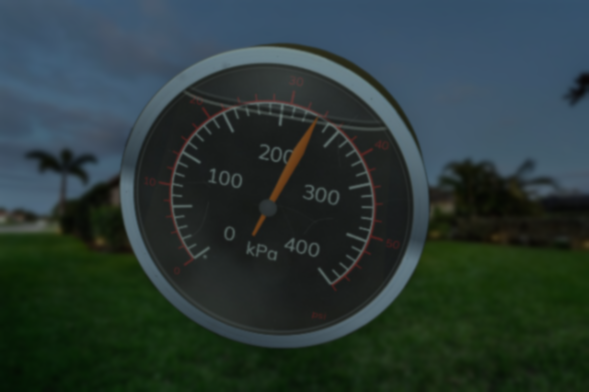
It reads value=230 unit=kPa
